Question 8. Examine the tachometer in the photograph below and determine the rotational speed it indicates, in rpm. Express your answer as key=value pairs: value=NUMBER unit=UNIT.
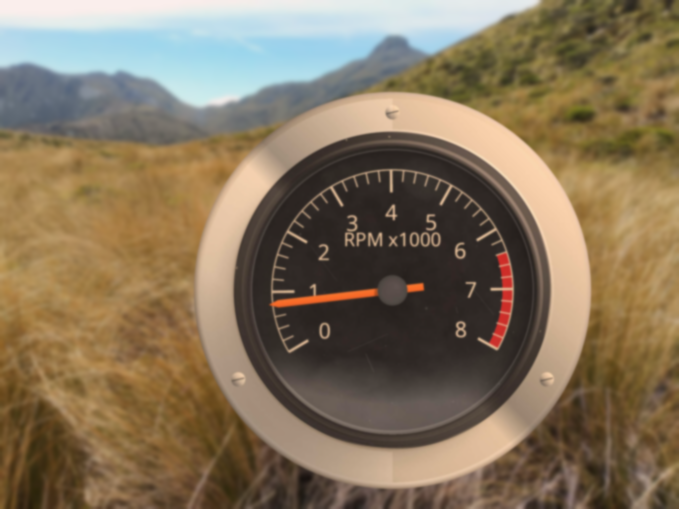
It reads value=800 unit=rpm
